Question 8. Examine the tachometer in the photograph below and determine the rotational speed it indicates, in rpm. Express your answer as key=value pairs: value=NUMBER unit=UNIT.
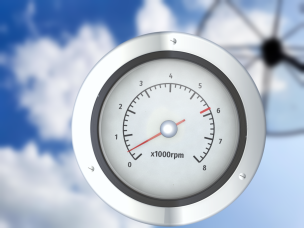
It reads value=400 unit=rpm
